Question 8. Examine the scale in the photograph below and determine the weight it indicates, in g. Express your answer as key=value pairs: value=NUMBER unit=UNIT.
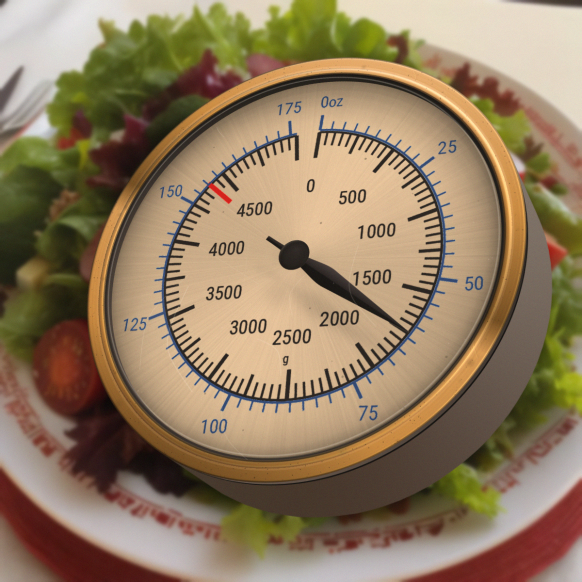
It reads value=1750 unit=g
